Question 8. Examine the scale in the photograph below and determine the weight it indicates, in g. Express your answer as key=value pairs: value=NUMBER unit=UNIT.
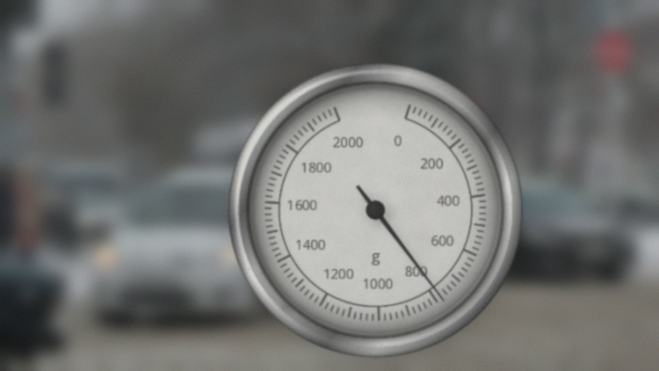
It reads value=780 unit=g
